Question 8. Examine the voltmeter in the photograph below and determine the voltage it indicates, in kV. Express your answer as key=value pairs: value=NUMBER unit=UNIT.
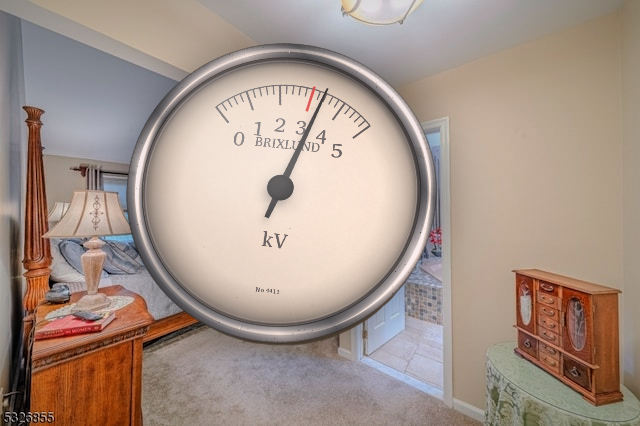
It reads value=3.4 unit=kV
